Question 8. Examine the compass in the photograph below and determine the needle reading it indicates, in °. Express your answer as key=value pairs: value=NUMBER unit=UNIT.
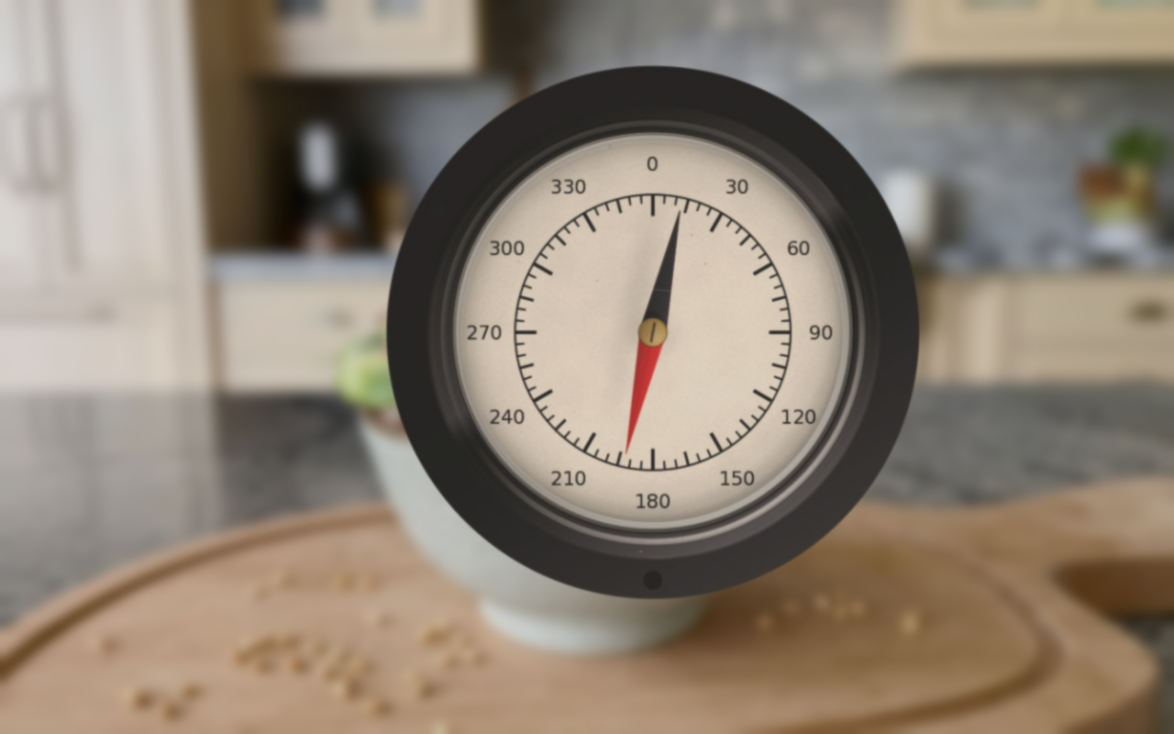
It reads value=192.5 unit=°
